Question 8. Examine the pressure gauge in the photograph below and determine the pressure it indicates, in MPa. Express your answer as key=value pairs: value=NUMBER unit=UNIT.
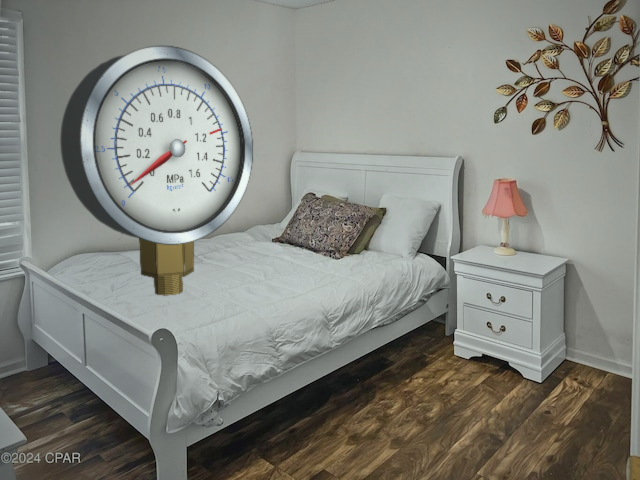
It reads value=0.05 unit=MPa
